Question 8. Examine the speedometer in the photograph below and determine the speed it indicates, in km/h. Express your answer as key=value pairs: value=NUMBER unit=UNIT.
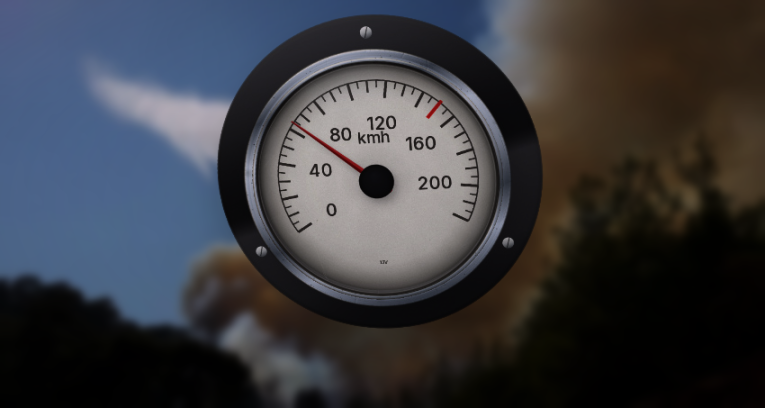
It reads value=65 unit=km/h
